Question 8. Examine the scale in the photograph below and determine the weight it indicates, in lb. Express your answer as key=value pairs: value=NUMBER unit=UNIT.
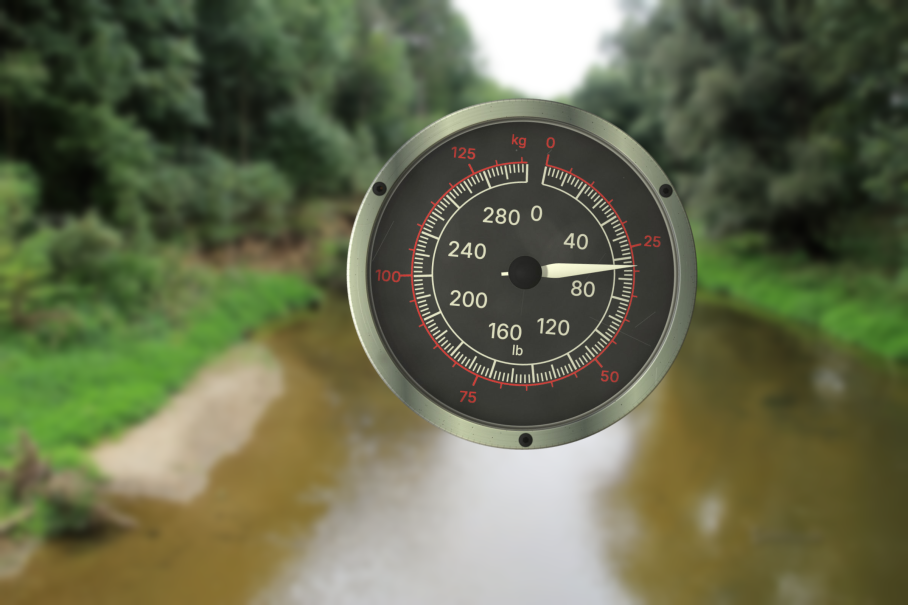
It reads value=64 unit=lb
